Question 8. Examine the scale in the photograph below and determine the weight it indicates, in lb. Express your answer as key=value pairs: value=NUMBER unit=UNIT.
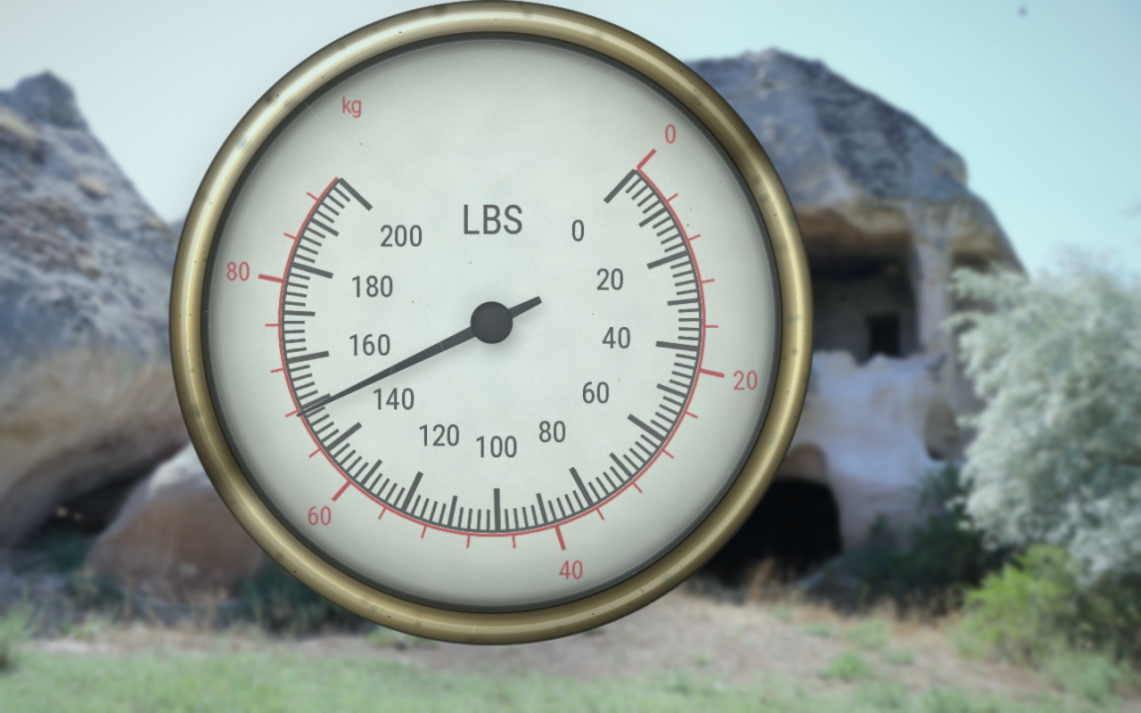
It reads value=149 unit=lb
